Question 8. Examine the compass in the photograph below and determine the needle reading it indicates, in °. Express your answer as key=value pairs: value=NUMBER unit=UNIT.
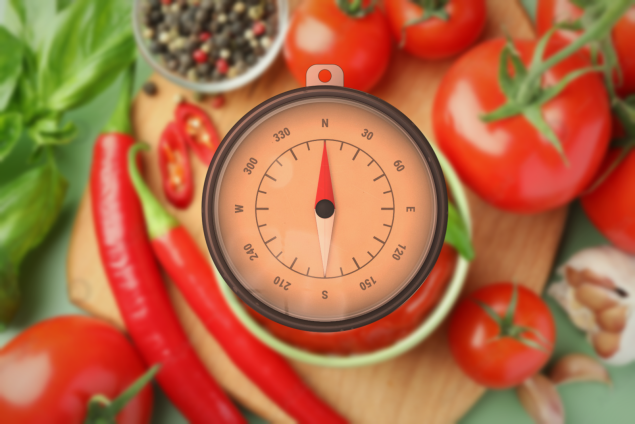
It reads value=0 unit=°
